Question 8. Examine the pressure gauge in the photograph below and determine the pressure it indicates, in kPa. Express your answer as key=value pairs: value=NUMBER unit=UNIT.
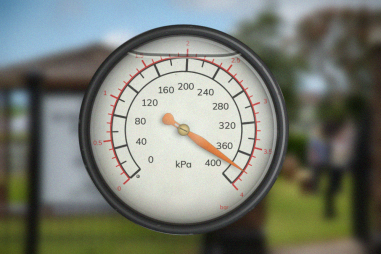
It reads value=380 unit=kPa
